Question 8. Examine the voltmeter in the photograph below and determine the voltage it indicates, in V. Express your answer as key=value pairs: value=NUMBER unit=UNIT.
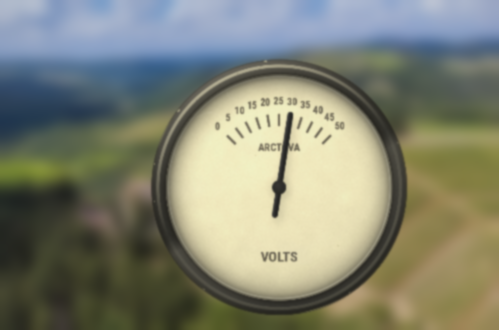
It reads value=30 unit=V
